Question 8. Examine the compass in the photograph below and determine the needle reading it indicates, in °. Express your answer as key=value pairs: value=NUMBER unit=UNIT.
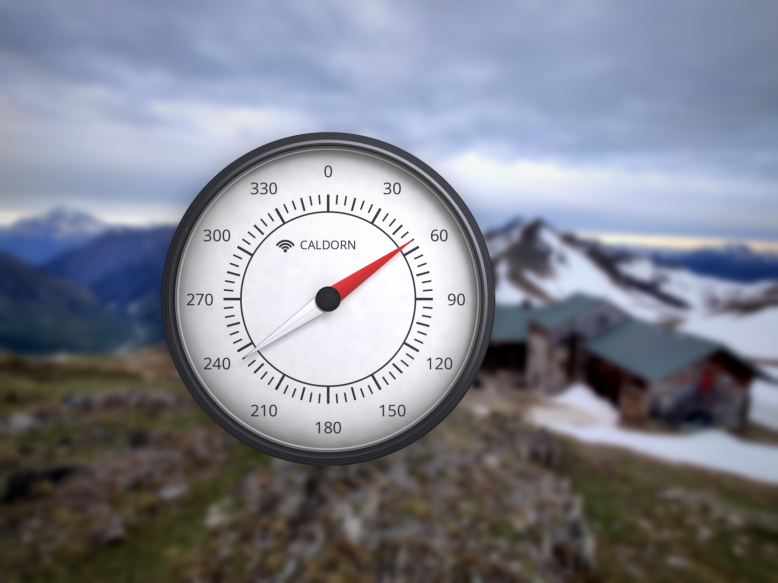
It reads value=55 unit=°
